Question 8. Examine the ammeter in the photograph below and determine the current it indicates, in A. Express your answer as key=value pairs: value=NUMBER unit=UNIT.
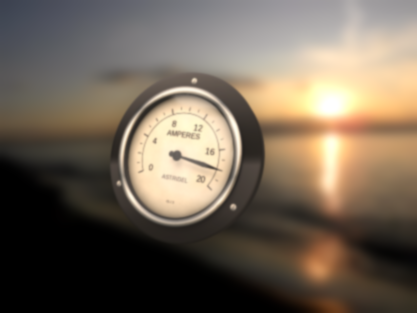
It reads value=18 unit=A
